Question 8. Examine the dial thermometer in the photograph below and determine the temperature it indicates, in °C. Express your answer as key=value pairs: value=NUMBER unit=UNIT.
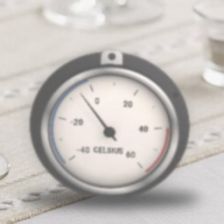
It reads value=-5 unit=°C
